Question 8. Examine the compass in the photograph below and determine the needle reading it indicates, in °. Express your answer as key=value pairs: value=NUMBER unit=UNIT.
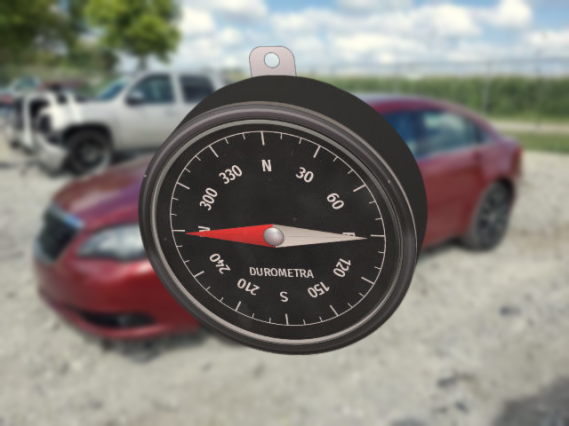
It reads value=270 unit=°
